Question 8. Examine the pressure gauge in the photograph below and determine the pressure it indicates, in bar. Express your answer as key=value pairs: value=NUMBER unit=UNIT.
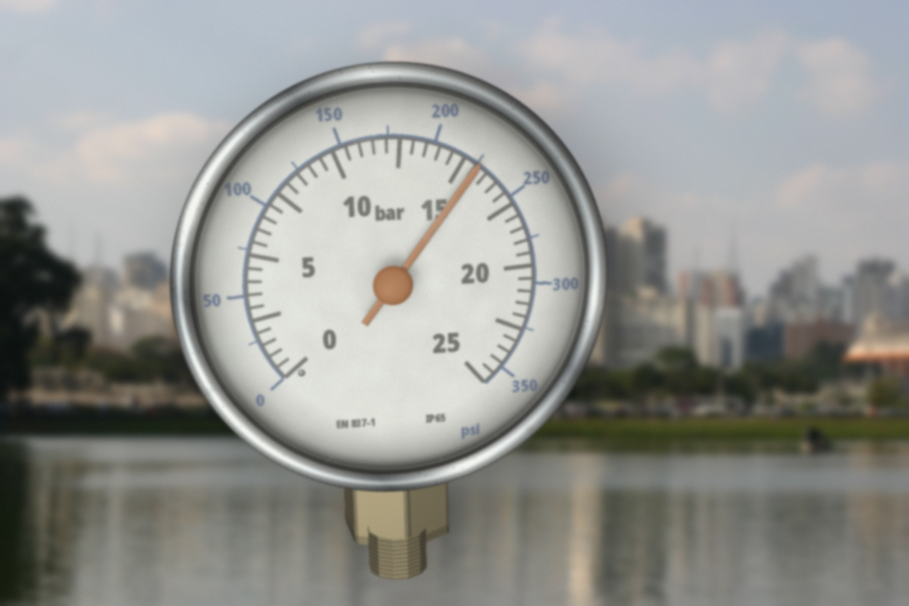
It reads value=15.5 unit=bar
